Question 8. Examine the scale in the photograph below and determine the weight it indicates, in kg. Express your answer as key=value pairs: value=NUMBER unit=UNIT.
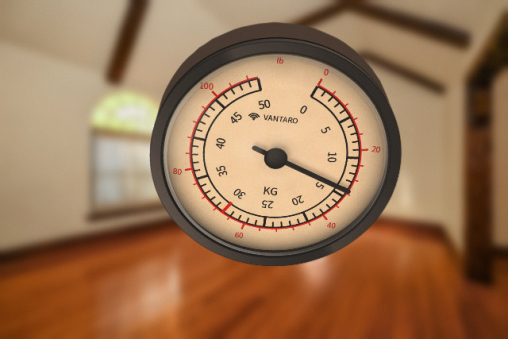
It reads value=14 unit=kg
